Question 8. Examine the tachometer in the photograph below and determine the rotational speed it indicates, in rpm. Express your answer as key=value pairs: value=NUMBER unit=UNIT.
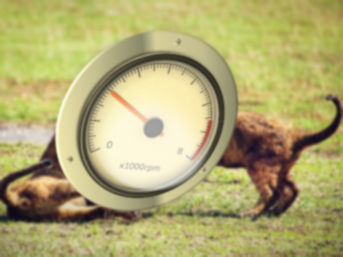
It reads value=2000 unit=rpm
